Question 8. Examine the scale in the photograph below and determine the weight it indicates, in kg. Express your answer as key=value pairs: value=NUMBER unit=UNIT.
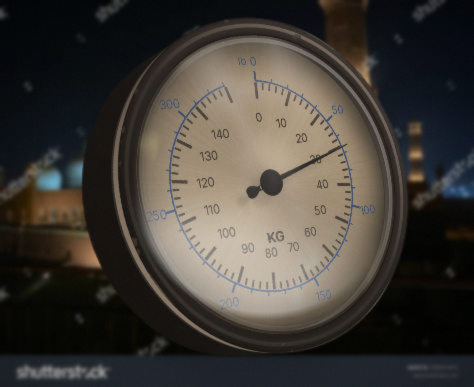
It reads value=30 unit=kg
